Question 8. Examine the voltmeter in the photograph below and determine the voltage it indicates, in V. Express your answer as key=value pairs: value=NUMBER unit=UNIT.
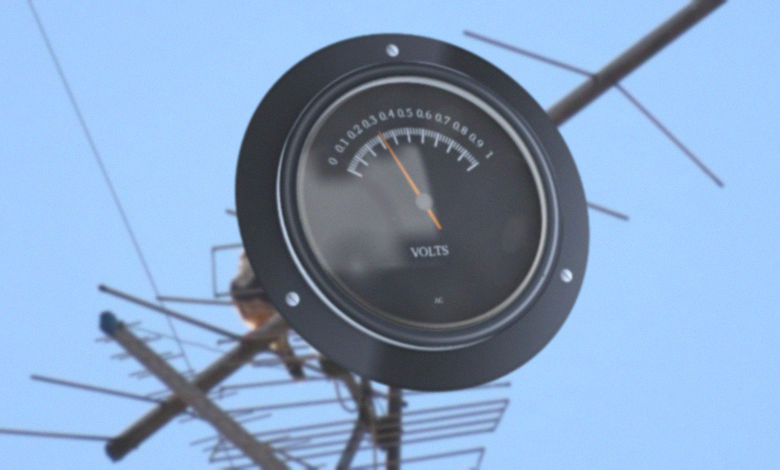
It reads value=0.3 unit=V
